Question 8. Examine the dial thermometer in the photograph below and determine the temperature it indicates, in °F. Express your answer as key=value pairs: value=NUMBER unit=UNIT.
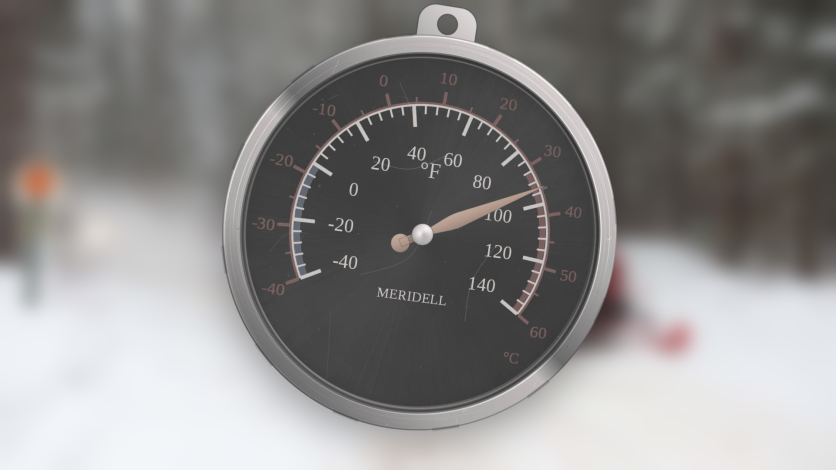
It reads value=94 unit=°F
